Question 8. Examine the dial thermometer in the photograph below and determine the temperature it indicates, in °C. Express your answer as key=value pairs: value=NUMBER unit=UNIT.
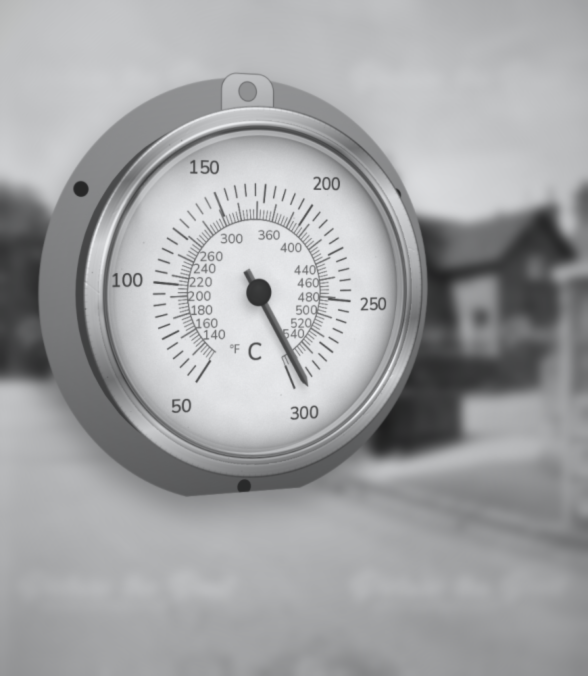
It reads value=295 unit=°C
